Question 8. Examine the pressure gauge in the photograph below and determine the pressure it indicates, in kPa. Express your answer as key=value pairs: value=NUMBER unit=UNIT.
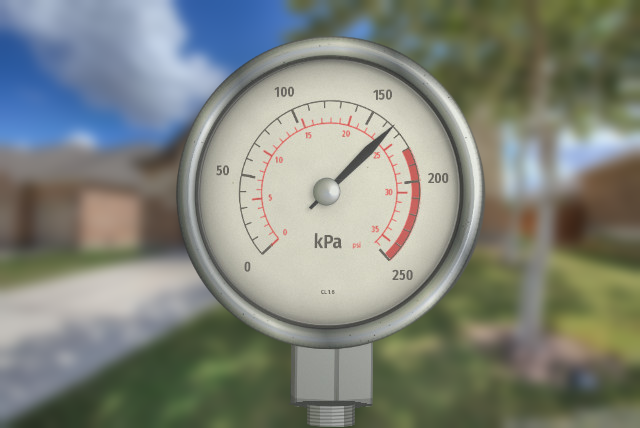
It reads value=165 unit=kPa
